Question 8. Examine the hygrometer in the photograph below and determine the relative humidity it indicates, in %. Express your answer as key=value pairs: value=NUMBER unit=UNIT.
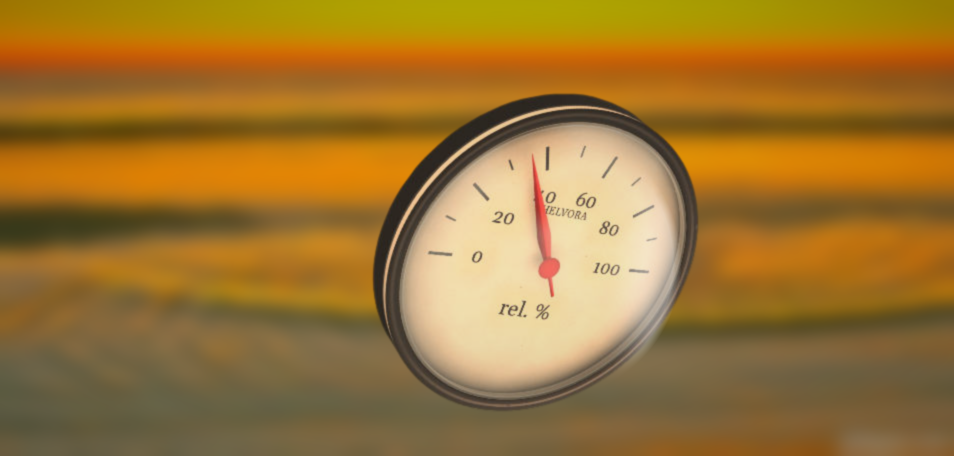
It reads value=35 unit=%
